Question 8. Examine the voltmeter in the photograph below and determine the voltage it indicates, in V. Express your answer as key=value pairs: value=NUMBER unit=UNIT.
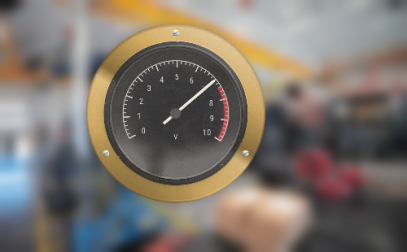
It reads value=7 unit=V
